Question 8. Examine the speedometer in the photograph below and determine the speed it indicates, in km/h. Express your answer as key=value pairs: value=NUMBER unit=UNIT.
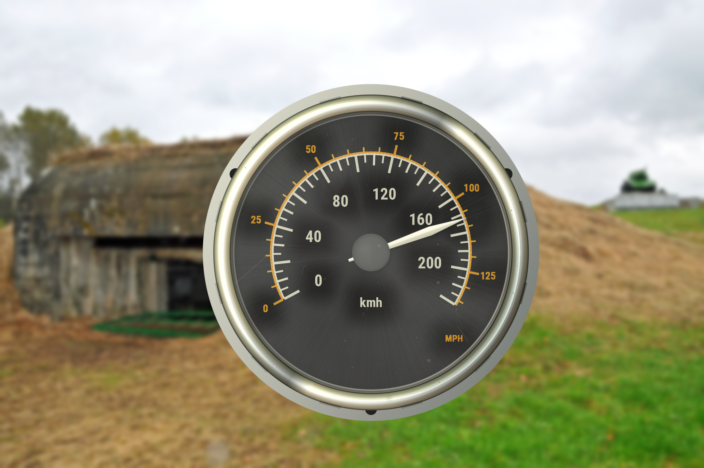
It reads value=172.5 unit=km/h
